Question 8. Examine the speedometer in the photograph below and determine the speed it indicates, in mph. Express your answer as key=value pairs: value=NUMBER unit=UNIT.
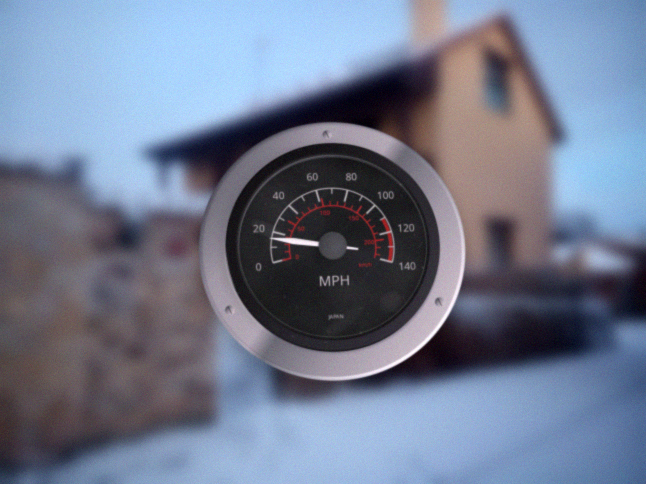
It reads value=15 unit=mph
